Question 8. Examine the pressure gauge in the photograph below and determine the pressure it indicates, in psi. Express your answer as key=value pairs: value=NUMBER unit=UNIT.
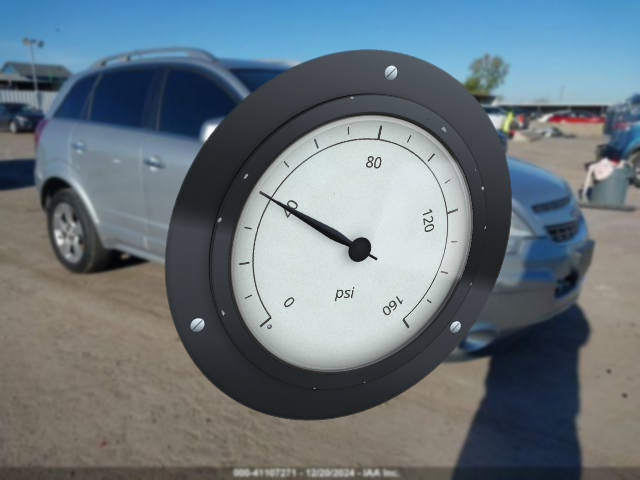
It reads value=40 unit=psi
